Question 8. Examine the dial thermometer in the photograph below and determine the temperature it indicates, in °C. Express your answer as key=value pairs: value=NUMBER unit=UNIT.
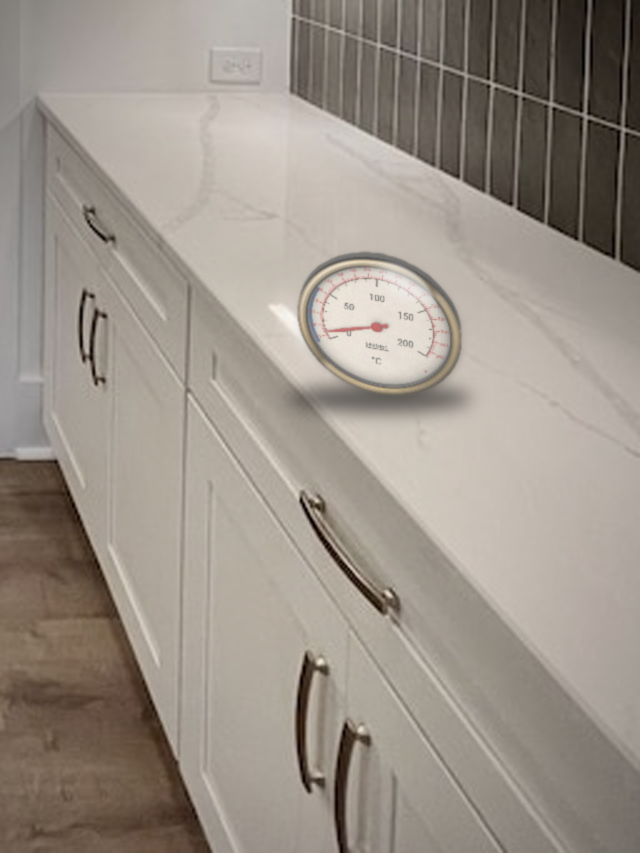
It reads value=10 unit=°C
